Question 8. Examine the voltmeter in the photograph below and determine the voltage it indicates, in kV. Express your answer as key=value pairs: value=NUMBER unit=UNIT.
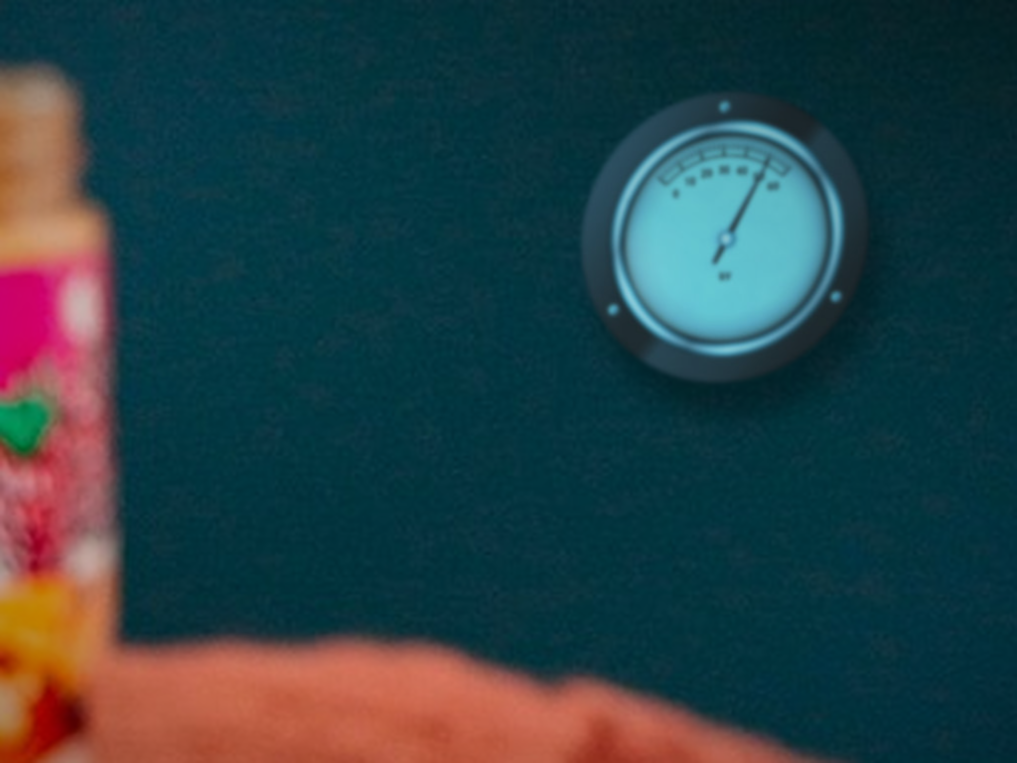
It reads value=50 unit=kV
